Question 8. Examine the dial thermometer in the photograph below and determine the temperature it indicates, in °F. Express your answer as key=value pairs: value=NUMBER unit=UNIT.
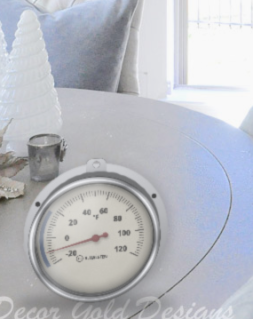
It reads value=-10 unit=°F
